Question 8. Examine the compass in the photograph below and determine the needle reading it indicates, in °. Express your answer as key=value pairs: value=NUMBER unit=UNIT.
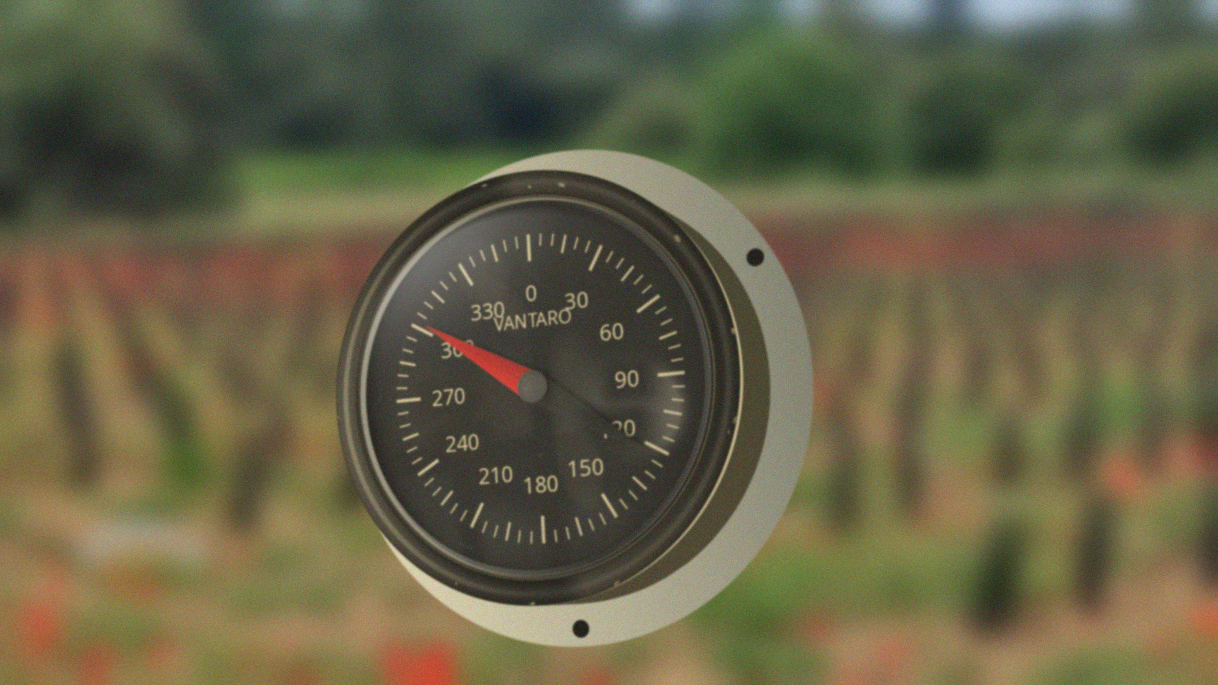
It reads value=302.5 unit=°
